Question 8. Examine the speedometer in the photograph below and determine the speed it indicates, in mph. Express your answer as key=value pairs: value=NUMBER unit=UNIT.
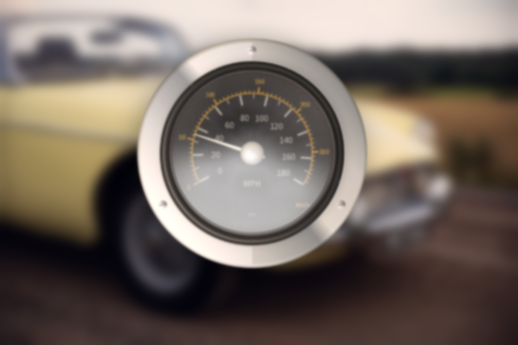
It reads value=35 unit=mph
